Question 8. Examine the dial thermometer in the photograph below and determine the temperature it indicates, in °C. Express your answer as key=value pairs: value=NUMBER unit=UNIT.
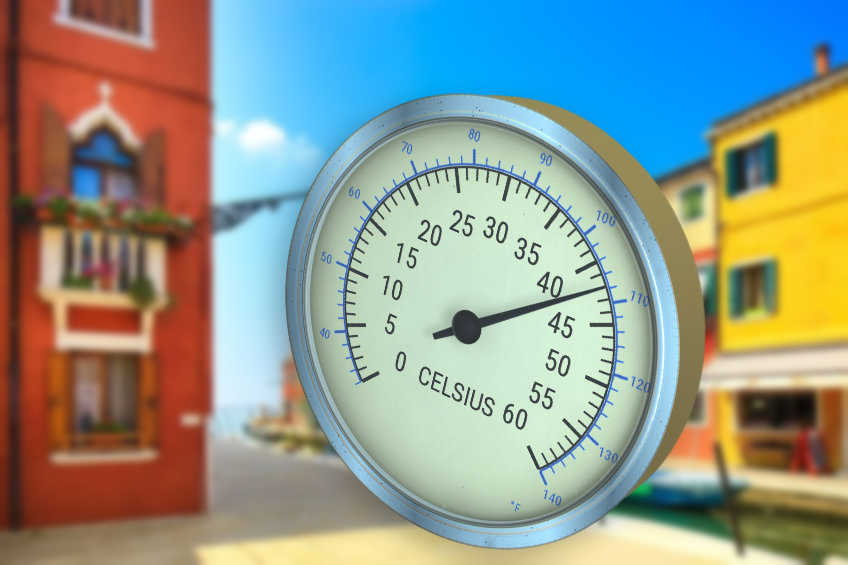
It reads value=42 unit=°C
